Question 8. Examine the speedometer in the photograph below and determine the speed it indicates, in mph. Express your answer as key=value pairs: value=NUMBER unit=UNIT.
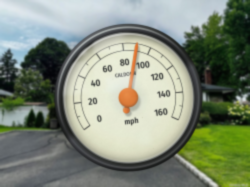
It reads value=90 unit=mph
